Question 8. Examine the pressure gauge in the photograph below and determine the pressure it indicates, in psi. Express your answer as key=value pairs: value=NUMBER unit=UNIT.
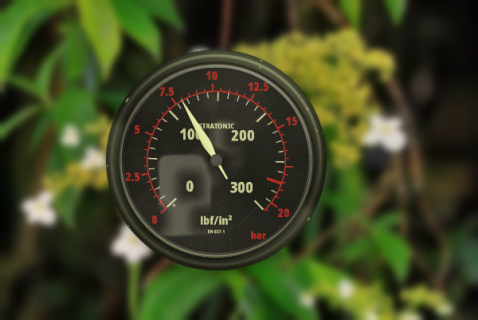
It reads value=115 unit=psi
